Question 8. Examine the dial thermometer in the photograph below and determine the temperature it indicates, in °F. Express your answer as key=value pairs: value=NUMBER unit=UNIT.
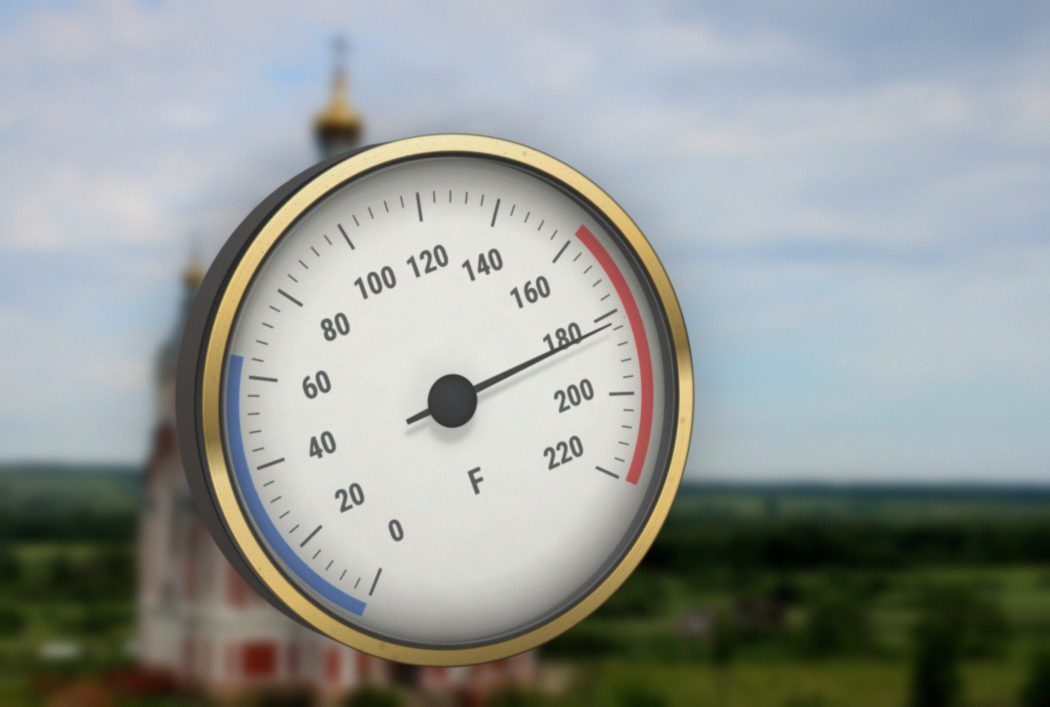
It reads value=182 unit=°F
